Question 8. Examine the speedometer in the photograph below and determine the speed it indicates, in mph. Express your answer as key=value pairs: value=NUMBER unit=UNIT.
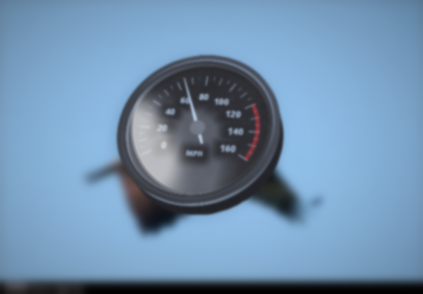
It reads value=65 unit=mph
